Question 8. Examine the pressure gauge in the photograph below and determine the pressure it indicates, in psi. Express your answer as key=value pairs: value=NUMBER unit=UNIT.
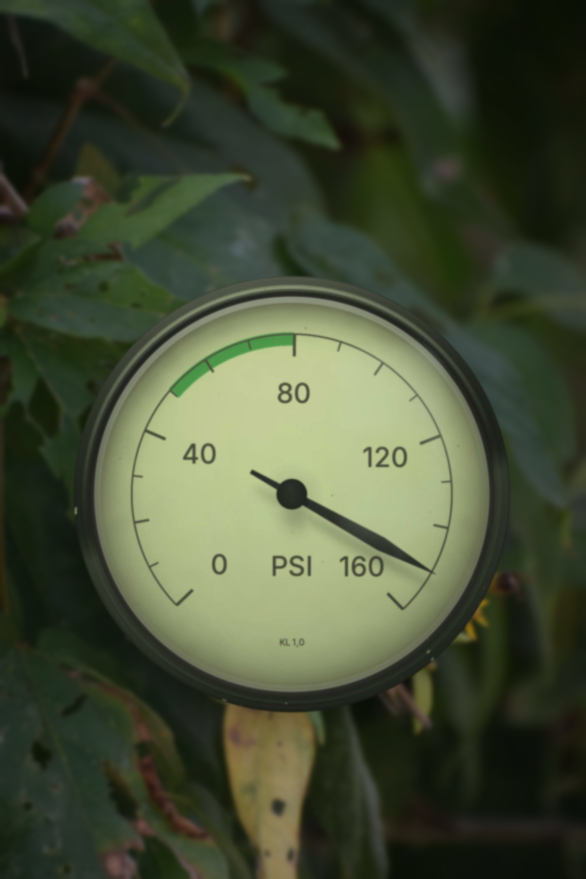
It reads value=150 unit=psi
